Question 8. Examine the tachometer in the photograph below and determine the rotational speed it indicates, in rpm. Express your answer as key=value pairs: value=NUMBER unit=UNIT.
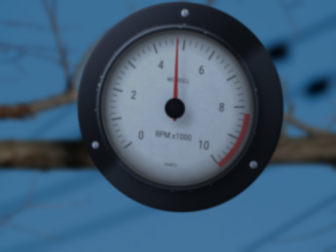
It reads value=4800 unit=rpm
